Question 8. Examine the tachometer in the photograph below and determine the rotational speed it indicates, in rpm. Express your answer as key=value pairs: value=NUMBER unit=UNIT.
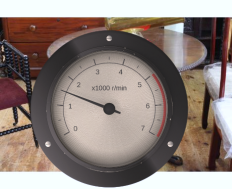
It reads value=1500 unit=rpm
